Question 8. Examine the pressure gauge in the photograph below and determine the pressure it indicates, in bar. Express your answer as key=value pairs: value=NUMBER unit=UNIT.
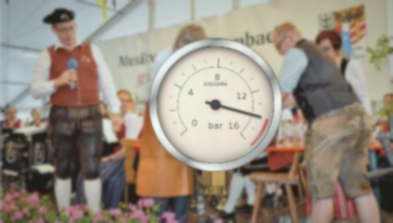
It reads value=14 unit=bar
